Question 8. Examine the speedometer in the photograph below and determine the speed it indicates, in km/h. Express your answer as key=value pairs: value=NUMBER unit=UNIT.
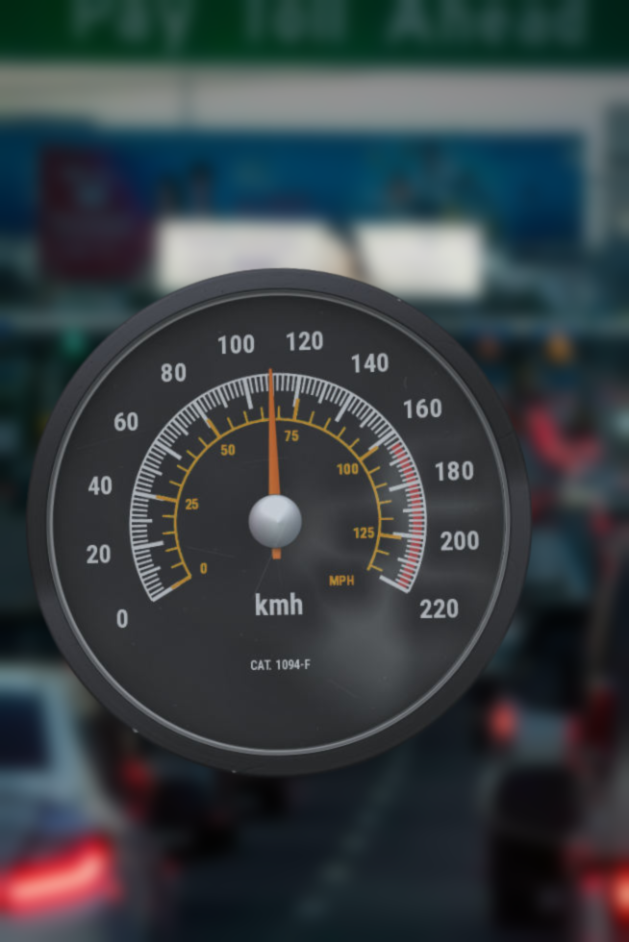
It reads value=110 unit=km/h
